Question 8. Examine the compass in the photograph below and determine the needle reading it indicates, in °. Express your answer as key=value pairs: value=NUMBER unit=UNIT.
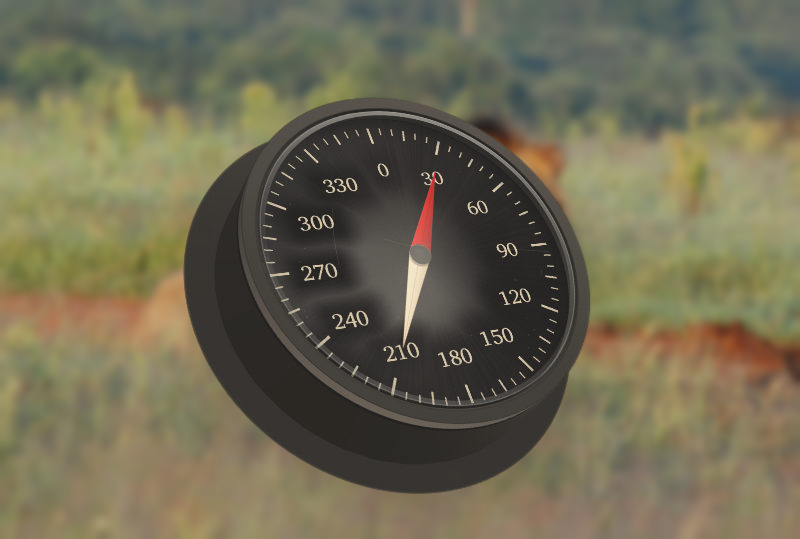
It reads value=30 unit=°
